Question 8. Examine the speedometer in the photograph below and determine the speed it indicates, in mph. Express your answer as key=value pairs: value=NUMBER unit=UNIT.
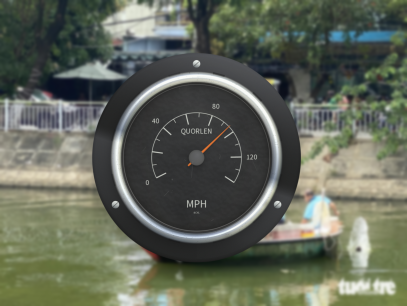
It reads value=95 unit=mph
